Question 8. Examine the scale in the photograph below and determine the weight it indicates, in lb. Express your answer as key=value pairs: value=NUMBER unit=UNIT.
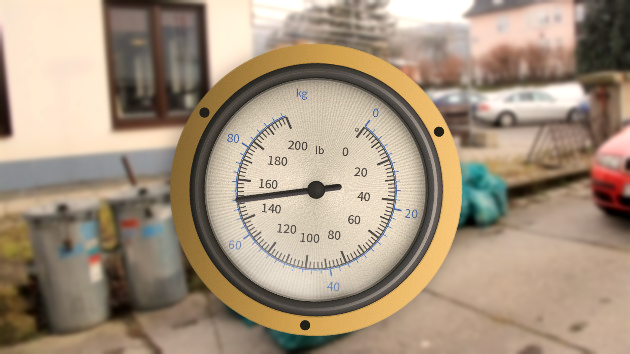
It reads value=150 unit=lb
